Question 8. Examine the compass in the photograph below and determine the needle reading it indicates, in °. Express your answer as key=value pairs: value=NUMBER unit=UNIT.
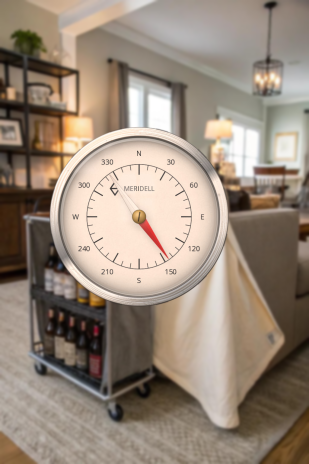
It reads value=145 unit=°
